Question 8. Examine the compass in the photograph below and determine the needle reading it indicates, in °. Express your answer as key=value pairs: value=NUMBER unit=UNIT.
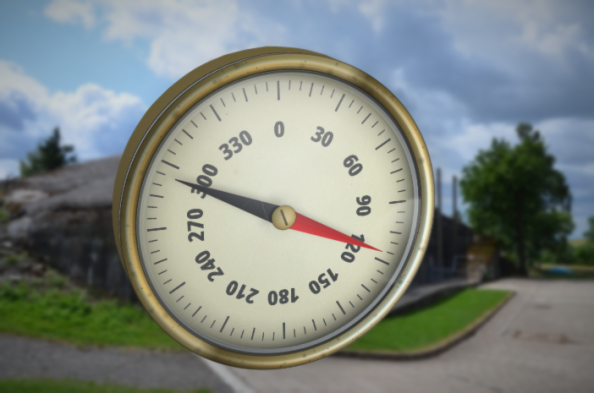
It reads value=115 unit=°
